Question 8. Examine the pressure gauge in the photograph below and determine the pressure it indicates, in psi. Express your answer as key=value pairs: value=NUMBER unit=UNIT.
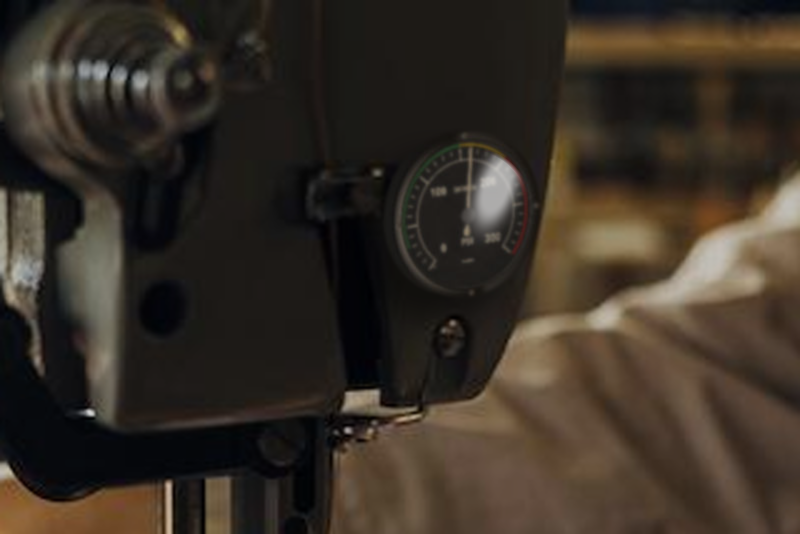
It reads value=160 unit=psi
